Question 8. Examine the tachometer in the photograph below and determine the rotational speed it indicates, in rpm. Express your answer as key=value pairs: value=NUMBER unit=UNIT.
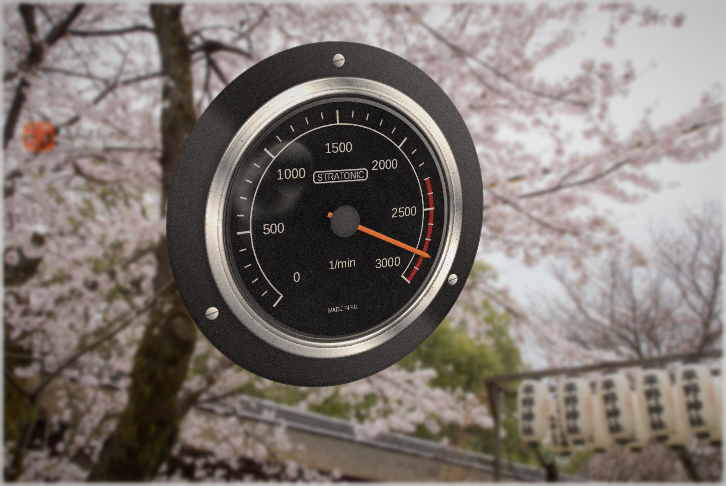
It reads value=2800 unit=rpm
